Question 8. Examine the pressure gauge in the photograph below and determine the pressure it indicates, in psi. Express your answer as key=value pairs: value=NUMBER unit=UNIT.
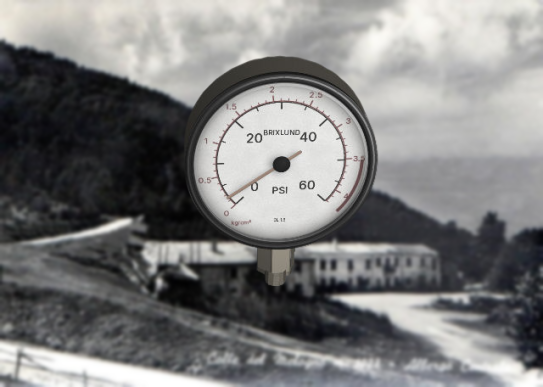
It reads value=2.5 unit=psi
